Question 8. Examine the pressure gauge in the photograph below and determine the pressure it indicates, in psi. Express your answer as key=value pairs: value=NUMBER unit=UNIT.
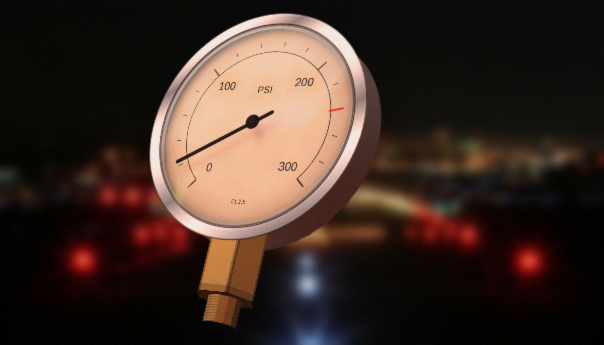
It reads value=20 unit=psi
